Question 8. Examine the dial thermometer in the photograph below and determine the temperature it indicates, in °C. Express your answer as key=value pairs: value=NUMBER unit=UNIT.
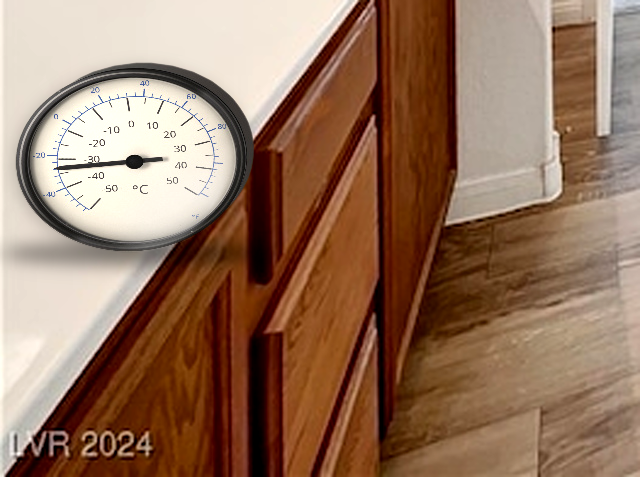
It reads value=-32.5 unit=°C
